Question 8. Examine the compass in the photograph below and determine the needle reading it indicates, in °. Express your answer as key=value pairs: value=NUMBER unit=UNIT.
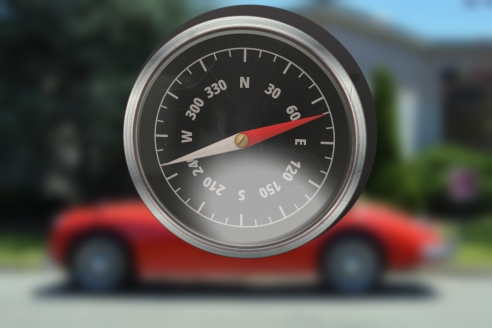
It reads value=70 unit=°
